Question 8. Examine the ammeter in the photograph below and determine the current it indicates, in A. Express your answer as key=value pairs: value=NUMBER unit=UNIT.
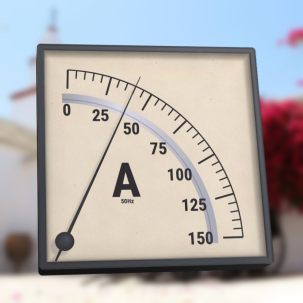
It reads value=40 unit=A
